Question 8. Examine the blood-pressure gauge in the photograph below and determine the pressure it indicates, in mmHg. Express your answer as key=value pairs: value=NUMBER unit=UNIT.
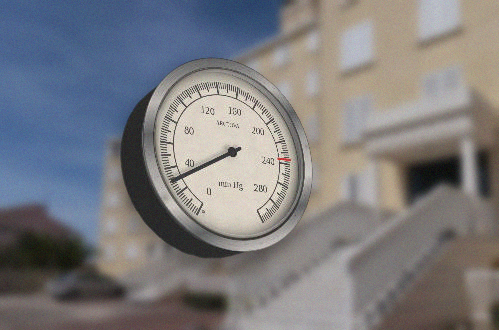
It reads value=30 unit=mmHg
